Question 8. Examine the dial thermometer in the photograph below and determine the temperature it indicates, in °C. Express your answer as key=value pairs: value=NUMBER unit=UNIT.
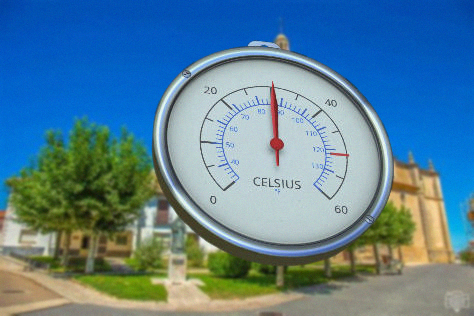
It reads value=30 unit=°C
